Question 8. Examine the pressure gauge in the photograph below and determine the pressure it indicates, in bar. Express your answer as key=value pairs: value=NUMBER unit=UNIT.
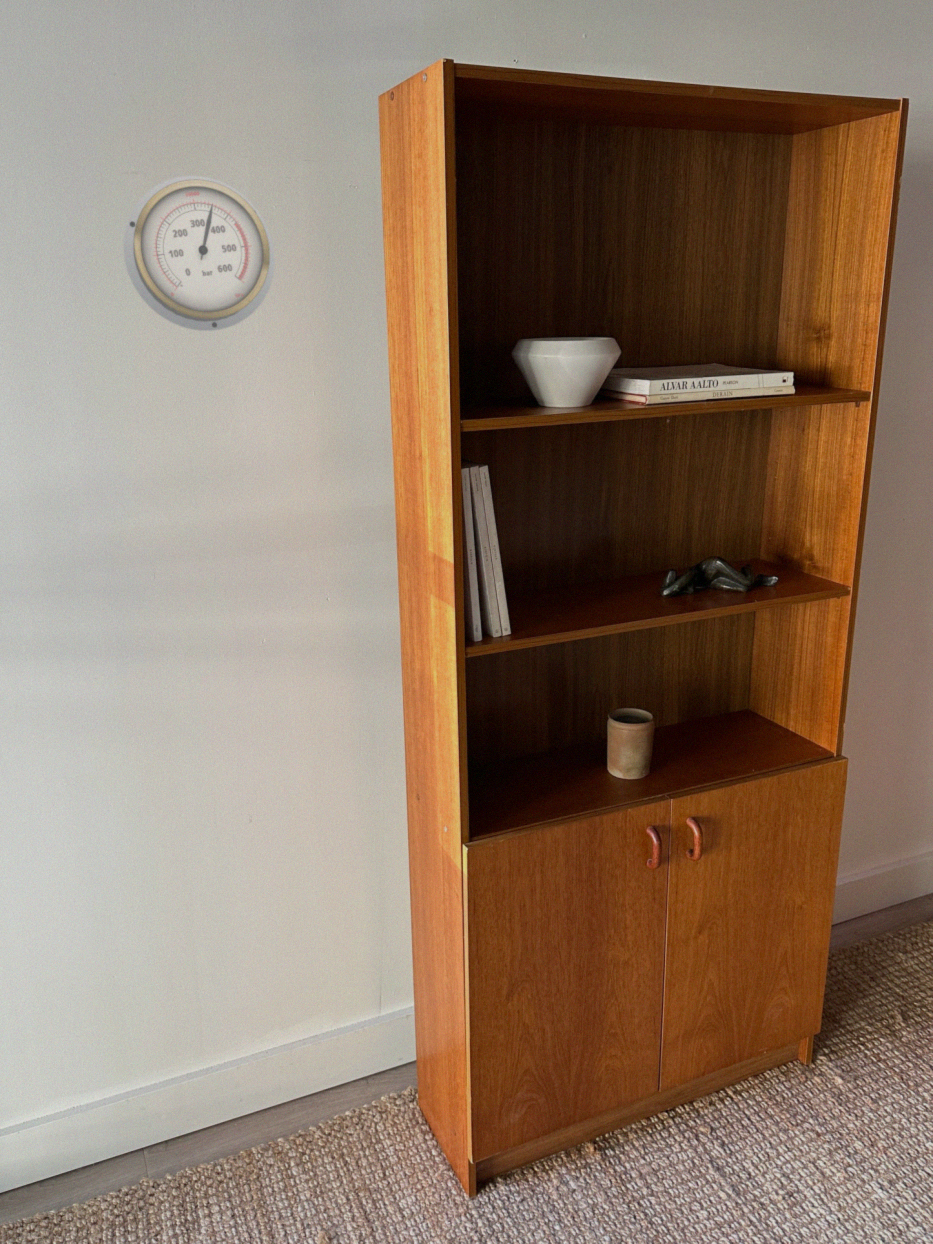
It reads value=350 unit=bar
